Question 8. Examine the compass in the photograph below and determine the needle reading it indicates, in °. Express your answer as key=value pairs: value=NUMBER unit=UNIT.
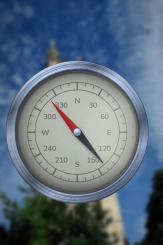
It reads value=320 unit=°
